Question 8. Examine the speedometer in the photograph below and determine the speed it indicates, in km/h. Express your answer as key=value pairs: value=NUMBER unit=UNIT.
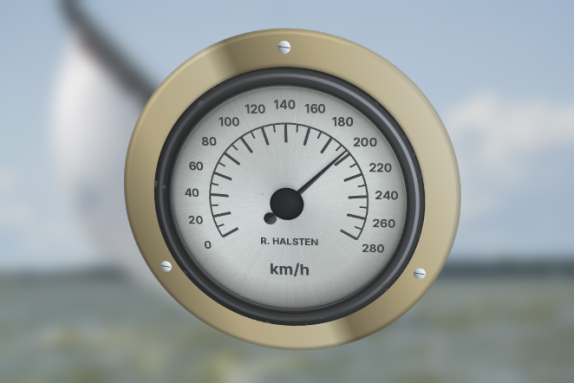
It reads value=195 unit=km/h
